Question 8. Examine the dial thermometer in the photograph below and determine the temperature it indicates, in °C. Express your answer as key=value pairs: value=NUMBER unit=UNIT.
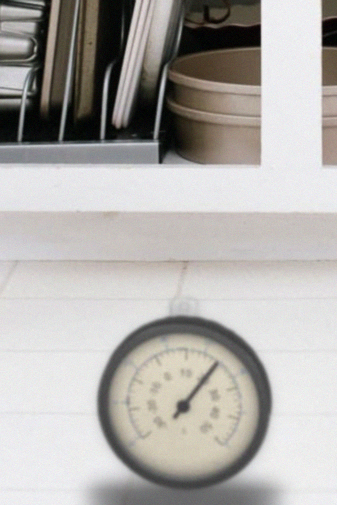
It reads value=20 unit=°C
